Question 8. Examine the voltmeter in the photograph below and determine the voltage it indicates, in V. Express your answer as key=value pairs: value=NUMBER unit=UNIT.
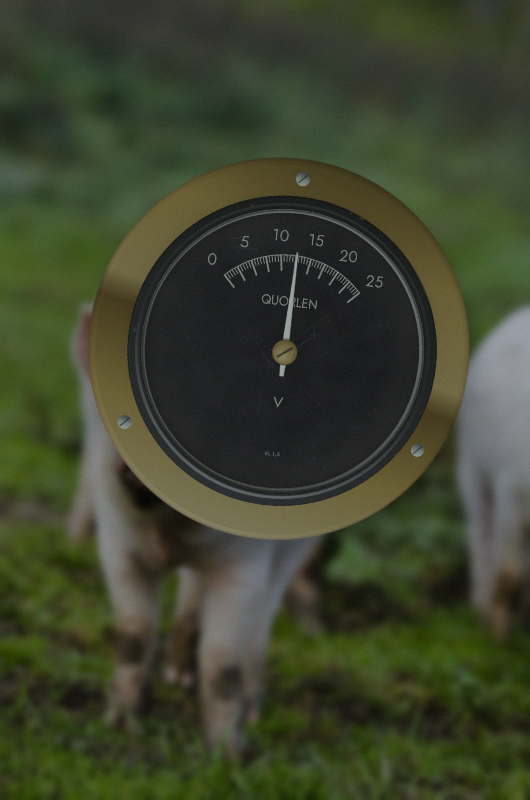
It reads value=12.5 unit=V
